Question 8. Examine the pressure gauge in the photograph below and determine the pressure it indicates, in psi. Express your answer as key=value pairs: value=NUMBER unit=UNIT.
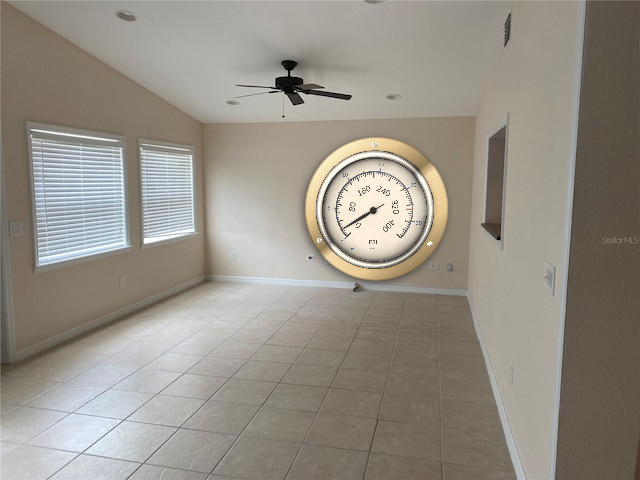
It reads value=20 unit=psi
